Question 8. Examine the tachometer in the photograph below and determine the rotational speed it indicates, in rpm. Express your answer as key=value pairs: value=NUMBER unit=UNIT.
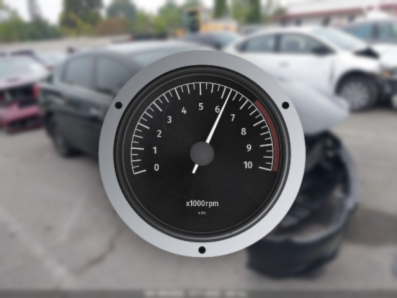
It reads value=6250 unit=rpm
